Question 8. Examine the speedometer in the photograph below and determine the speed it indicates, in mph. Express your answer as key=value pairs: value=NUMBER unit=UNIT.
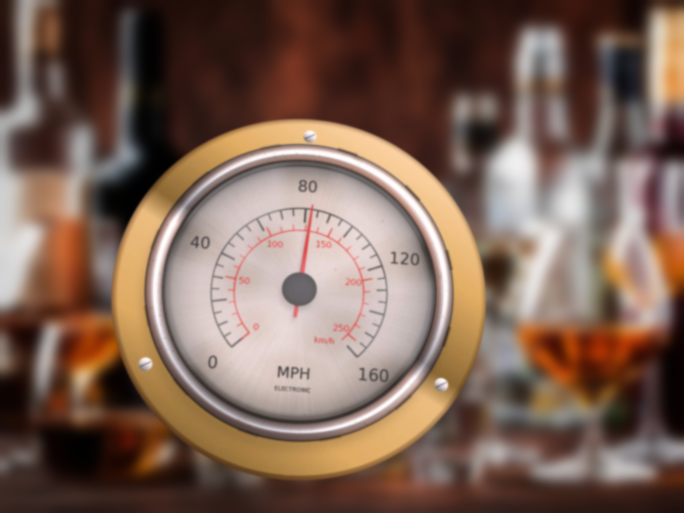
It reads value=82.5 unit=mph
